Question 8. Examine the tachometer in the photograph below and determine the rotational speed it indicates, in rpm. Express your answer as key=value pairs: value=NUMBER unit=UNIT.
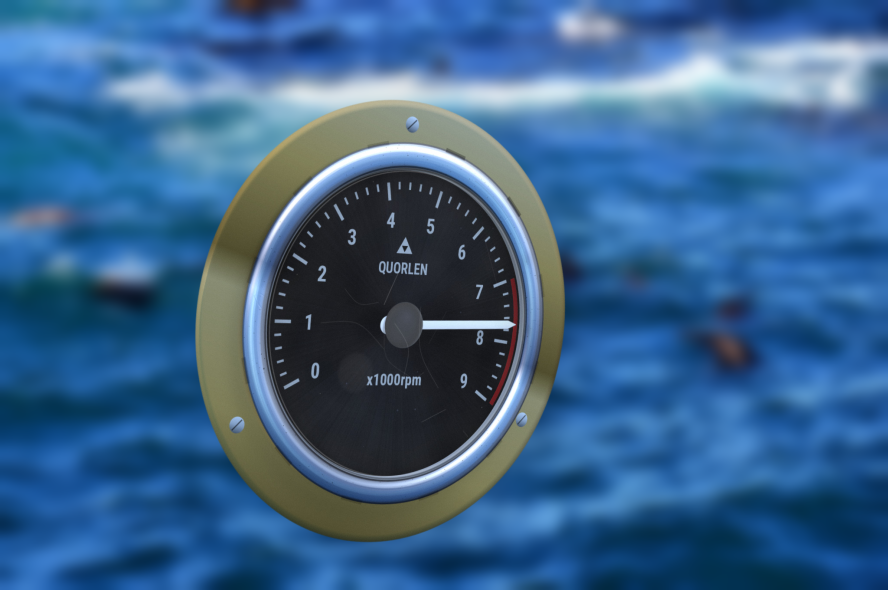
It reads value=7700 unit=rpm
